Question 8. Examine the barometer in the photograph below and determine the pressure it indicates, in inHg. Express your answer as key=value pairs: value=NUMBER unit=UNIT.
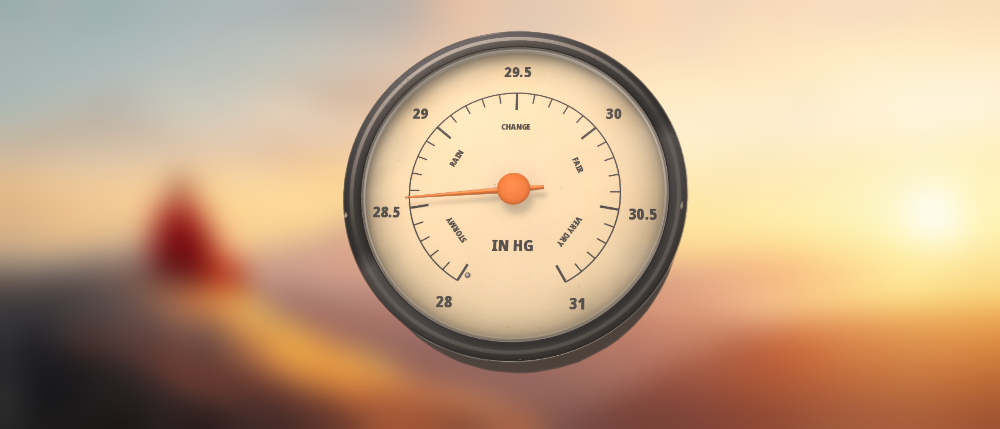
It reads value=28.55 unit=inHg
